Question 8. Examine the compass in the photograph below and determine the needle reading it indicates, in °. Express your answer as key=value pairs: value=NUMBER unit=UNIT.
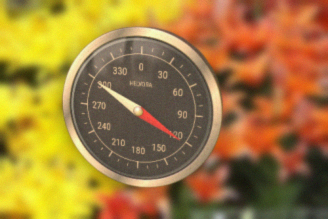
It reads value=120 unit=°
